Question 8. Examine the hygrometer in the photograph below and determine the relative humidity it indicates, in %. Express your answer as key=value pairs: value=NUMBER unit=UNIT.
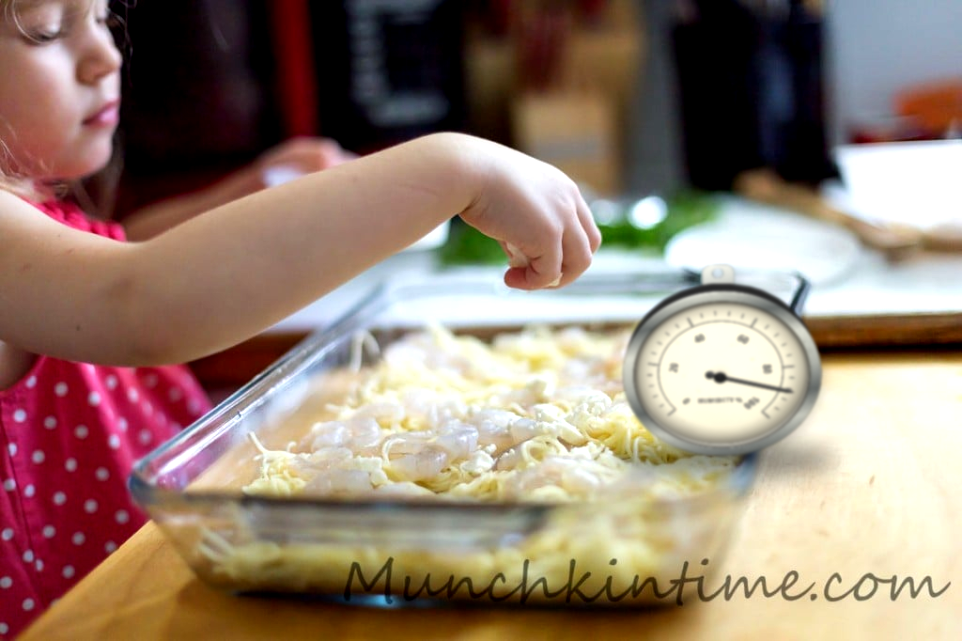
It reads value=88 unit=%
